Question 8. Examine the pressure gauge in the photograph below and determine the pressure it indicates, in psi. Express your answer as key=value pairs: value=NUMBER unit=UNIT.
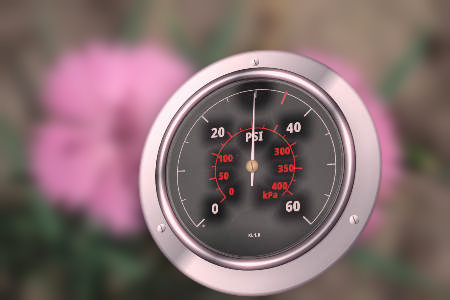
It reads value=30 unit=psi
